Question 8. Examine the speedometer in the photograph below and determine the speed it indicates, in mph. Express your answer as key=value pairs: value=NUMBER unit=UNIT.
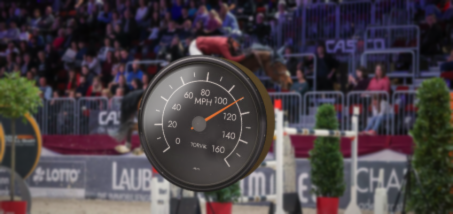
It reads value=110 unit=mph
